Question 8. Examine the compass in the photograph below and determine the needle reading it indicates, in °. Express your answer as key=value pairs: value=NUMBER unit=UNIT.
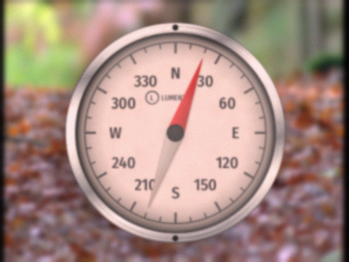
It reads value=20 unit=°
